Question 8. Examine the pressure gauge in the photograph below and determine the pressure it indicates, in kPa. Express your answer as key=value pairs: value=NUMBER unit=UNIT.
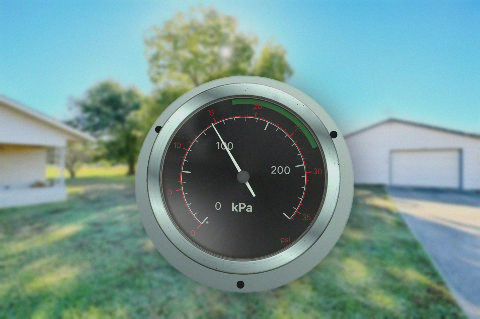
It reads value=100 unit=kPa
